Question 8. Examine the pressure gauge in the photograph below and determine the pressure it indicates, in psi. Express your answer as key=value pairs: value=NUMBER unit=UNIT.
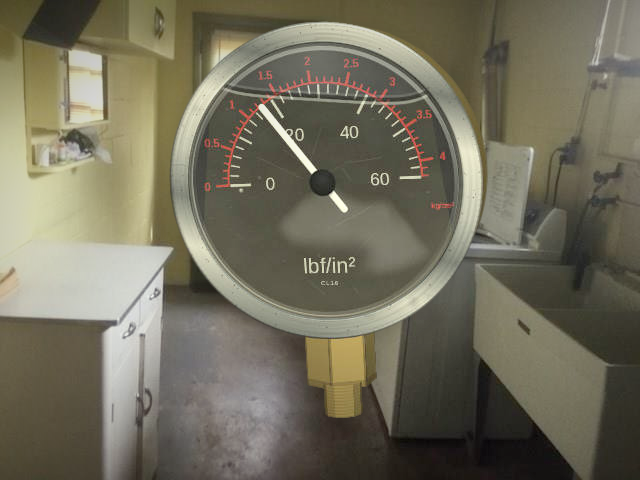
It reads value=18 unit=psi
